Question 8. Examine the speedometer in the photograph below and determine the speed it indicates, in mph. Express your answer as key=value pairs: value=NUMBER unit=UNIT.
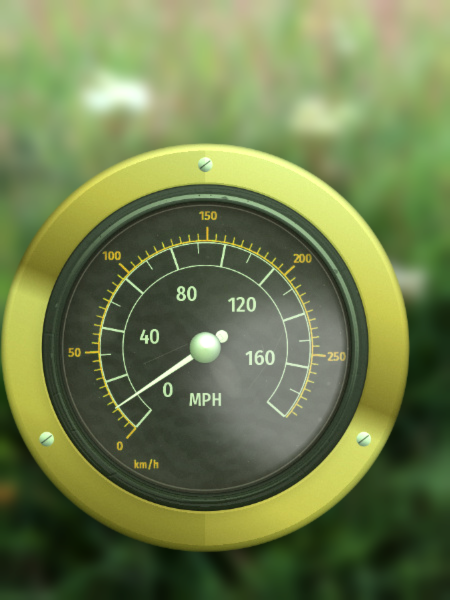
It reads value=10 unit=mph
